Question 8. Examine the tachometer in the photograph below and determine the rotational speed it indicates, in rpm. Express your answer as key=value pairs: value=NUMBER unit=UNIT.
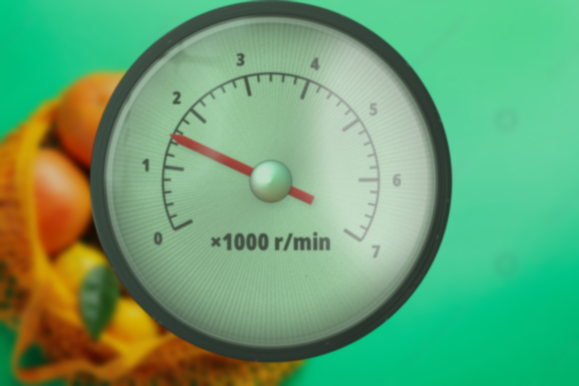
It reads value=1500 unit=rpm
